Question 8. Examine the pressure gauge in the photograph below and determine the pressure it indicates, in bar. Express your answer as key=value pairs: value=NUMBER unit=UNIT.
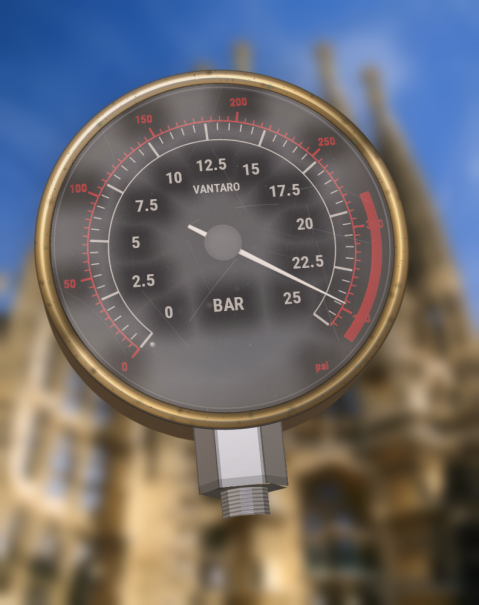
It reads value=24 unit=bar
